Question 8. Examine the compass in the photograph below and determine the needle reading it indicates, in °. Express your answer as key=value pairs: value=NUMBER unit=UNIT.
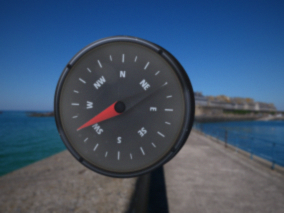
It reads value=240 unit=°
